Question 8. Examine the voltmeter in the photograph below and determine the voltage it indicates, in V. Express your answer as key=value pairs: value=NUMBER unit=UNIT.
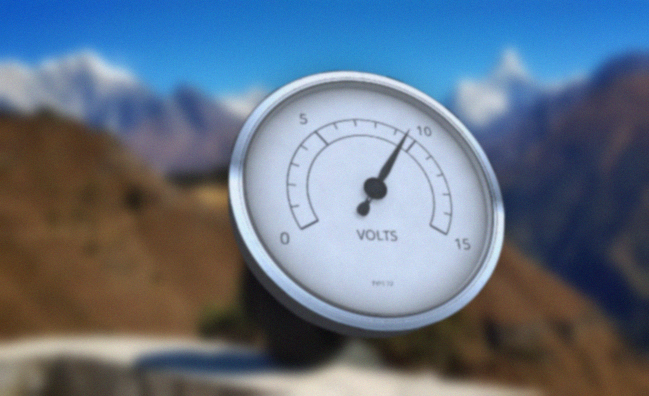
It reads value=9.5 unit=V
